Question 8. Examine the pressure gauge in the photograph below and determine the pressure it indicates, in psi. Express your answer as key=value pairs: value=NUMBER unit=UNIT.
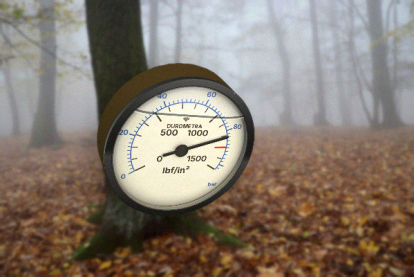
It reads value=1200 unit=psi
